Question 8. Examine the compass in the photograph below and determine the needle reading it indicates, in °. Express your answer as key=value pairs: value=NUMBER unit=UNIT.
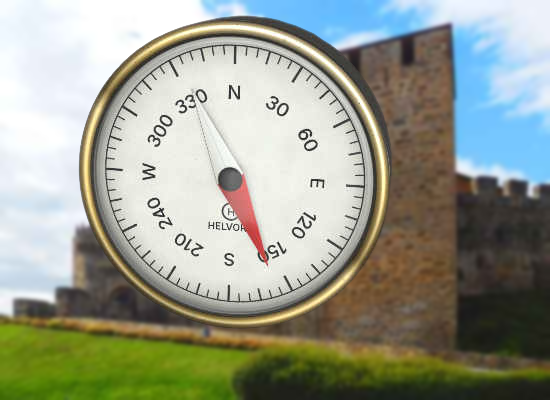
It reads value=155 unit=°
